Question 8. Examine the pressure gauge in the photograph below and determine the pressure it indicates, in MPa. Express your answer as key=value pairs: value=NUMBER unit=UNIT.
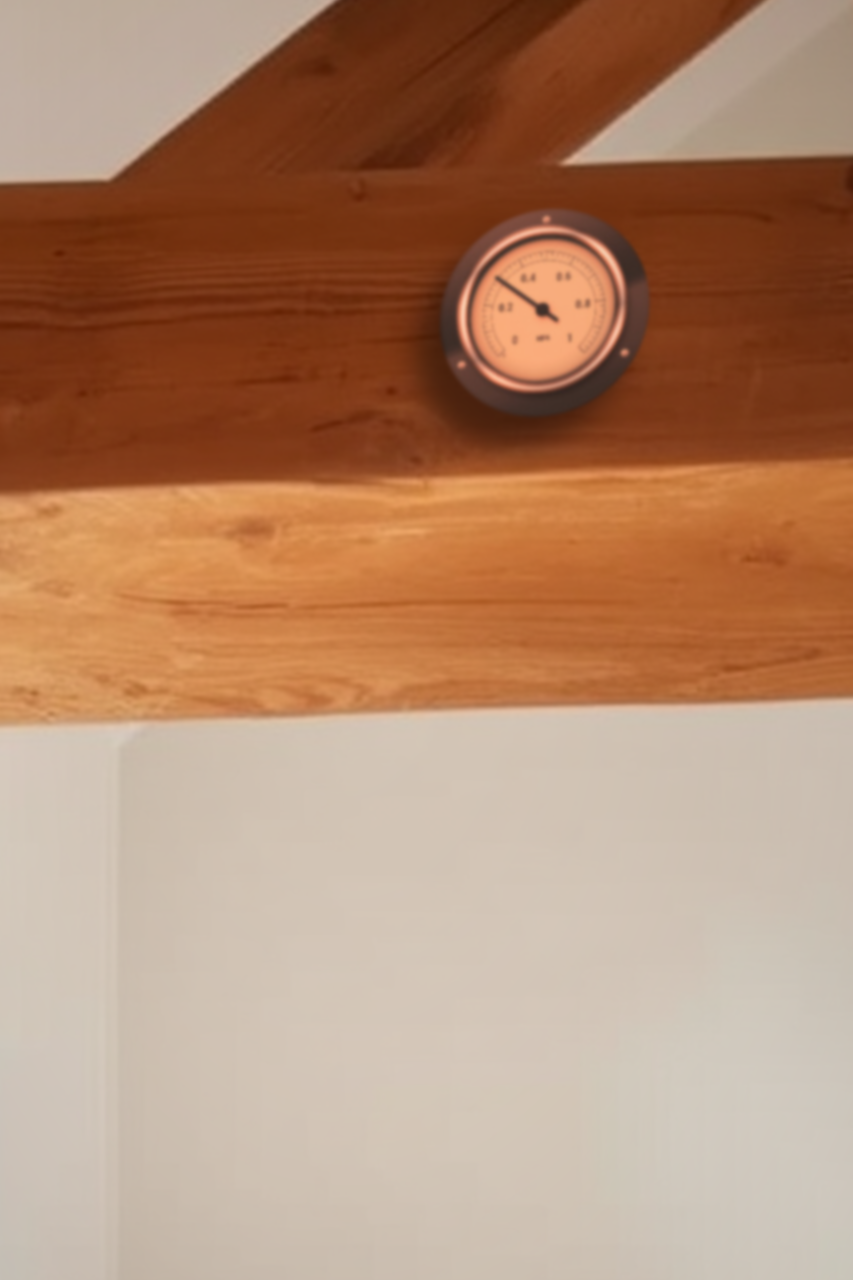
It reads value=0.3 unit=MPa
